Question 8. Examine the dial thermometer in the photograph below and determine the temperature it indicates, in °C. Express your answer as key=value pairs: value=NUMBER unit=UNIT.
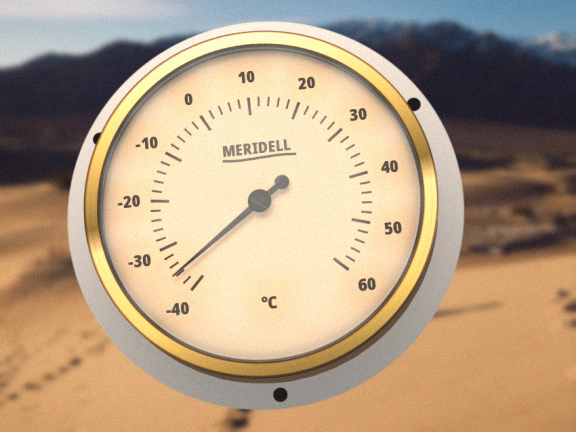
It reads value=-36 unit=°C
